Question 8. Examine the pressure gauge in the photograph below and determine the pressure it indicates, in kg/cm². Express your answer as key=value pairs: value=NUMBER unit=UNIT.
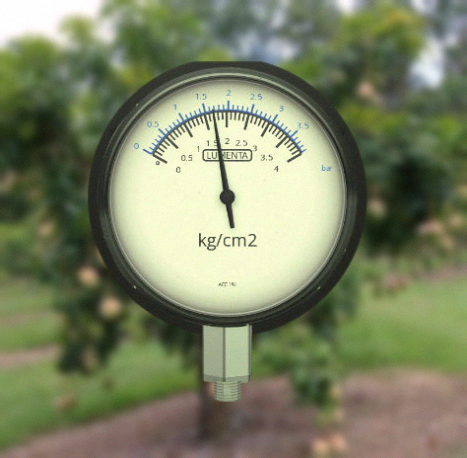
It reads value=1.7 unit=kg/cm²
